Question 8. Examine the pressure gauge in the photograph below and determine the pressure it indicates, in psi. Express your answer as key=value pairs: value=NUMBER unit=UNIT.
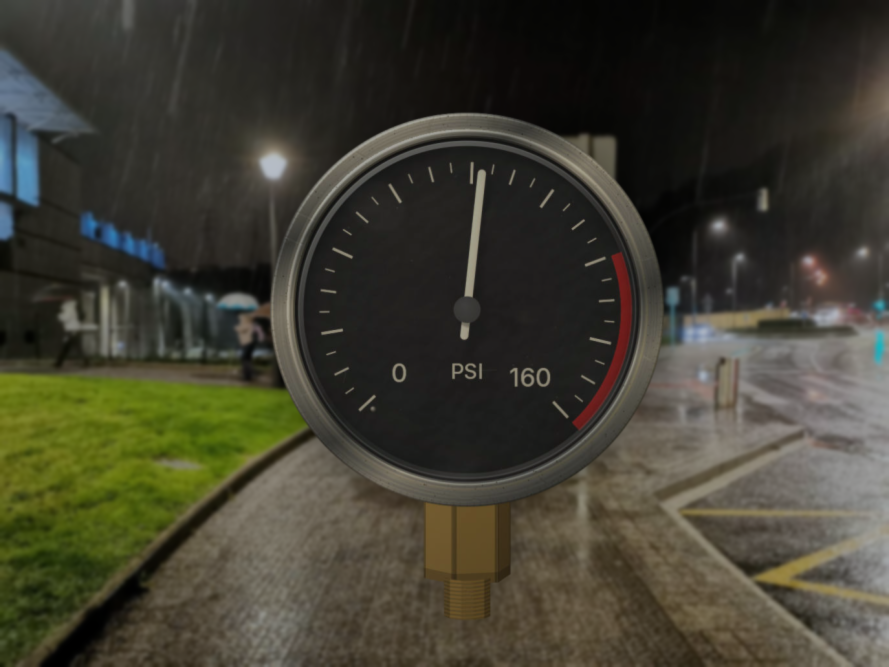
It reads value=82.5 unit=psi
